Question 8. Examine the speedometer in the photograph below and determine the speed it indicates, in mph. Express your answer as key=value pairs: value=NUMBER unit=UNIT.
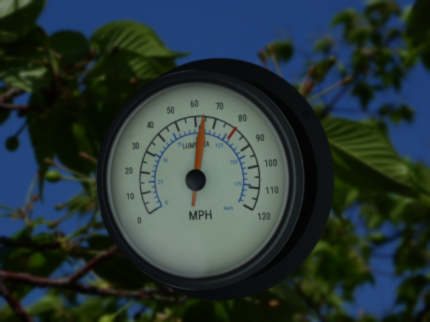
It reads value=65 unit=mph
